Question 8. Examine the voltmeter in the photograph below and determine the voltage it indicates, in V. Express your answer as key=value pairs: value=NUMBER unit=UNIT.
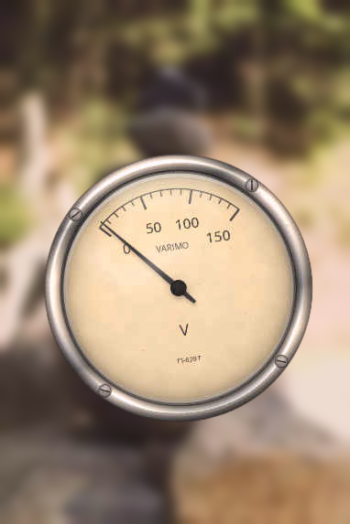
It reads value=5 unit=V
